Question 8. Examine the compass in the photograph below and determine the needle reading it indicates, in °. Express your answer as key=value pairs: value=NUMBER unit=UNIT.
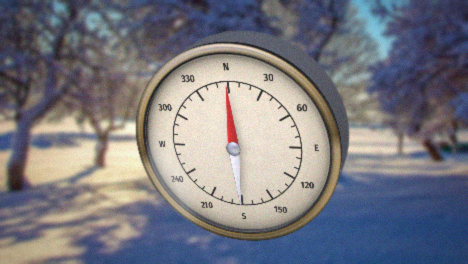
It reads value=0 unit=°
